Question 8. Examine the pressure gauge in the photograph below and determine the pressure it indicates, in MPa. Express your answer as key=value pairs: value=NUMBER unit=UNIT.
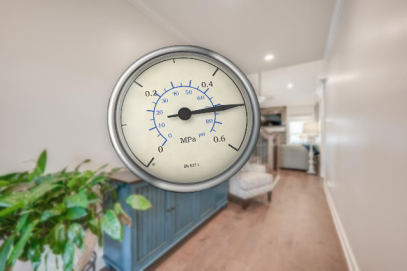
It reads value=0.5 unit=MPa
